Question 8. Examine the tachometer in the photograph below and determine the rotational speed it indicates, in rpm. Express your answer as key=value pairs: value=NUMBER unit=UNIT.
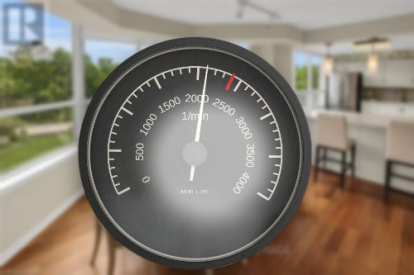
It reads value=2100 unit=rpm
